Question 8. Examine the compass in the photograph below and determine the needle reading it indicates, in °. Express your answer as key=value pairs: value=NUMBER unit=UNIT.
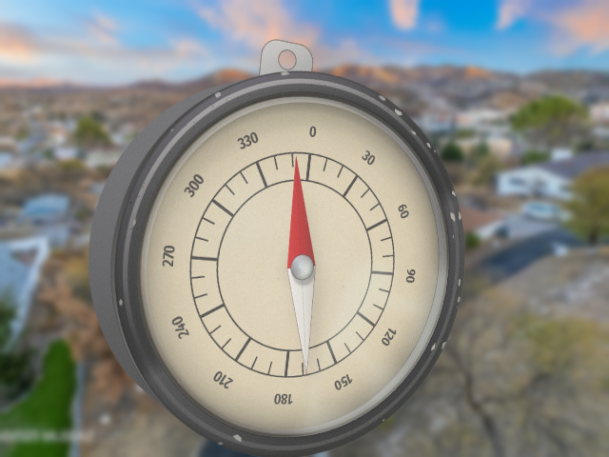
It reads value=350 unit=°
